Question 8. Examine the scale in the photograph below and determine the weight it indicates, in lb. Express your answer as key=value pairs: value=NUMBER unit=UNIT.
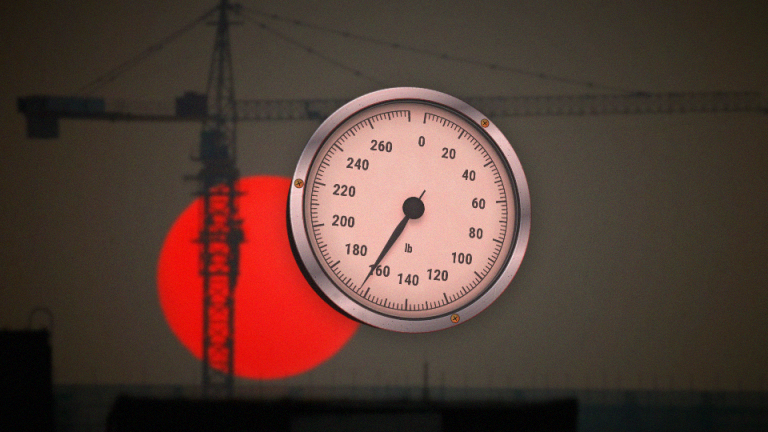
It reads value=164 unit=lb
